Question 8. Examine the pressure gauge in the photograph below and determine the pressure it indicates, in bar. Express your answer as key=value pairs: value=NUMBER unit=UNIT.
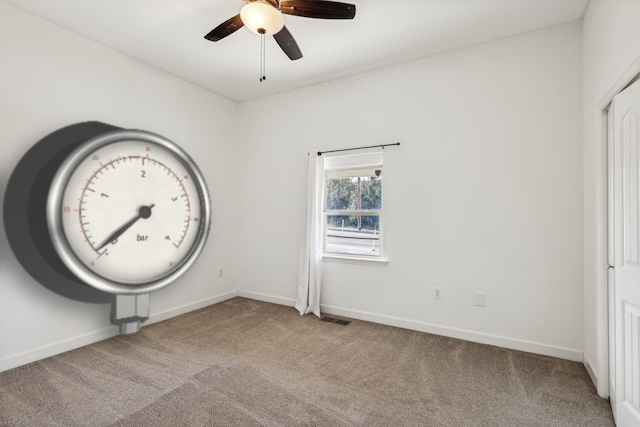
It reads value=0.1 unit=bar
